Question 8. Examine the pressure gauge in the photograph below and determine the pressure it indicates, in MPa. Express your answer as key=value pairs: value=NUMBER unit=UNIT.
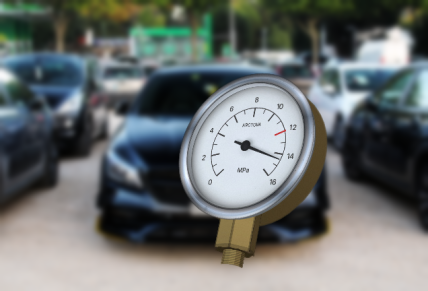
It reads value=14.5 unit=MPa
